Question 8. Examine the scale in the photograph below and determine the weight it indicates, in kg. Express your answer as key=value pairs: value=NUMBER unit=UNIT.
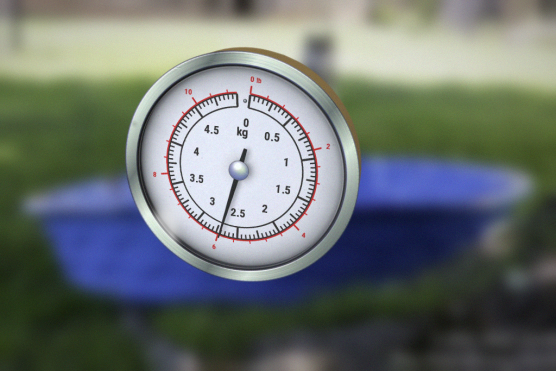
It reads value=2.7 unit=kg
